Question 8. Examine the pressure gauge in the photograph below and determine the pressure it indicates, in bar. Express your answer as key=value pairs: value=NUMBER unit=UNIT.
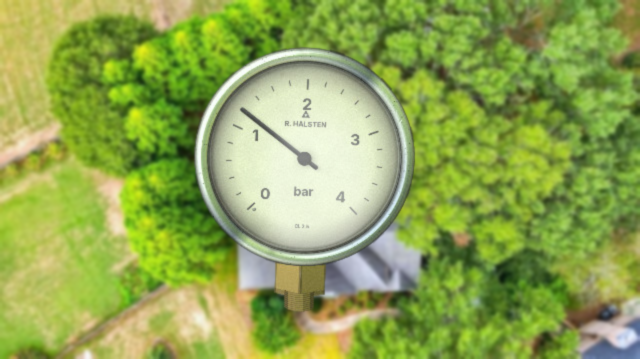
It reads value=1.2 unit=bar
